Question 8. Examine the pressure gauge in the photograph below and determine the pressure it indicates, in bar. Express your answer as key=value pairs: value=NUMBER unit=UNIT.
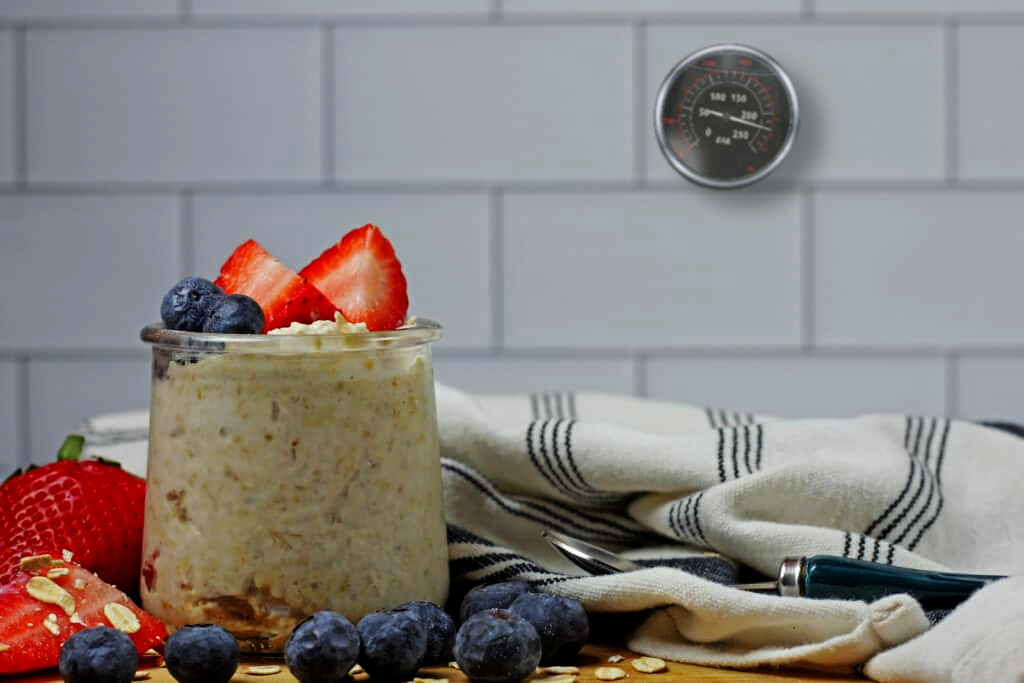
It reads value=220 unit=bar
